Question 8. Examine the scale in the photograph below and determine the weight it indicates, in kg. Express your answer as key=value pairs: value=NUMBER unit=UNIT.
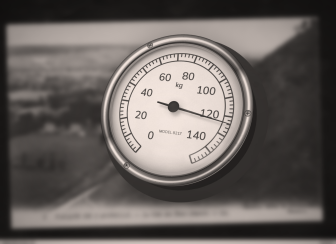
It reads value=124 unit=kg
